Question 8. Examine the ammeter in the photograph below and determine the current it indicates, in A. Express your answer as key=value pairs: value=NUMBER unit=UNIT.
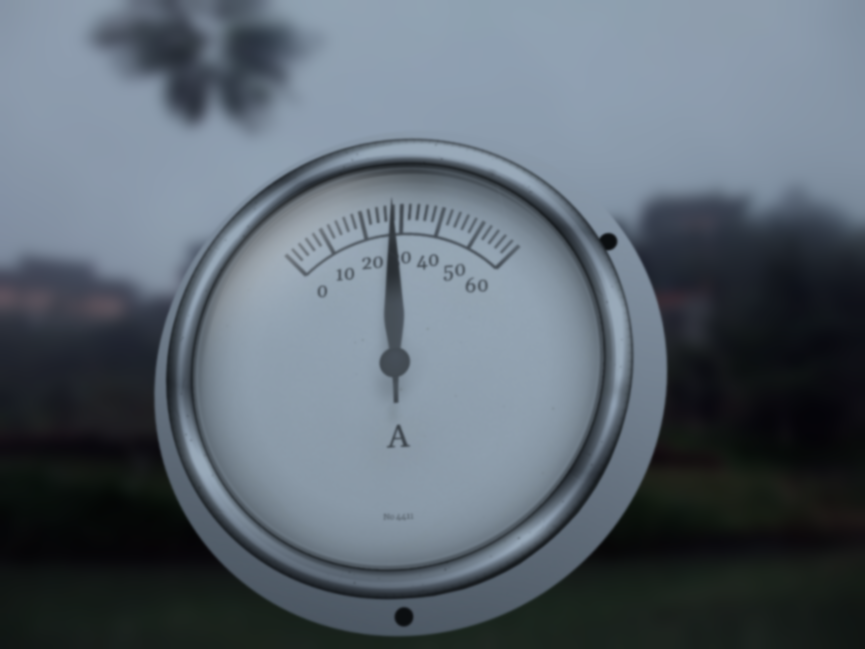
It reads value=28 unit=A
